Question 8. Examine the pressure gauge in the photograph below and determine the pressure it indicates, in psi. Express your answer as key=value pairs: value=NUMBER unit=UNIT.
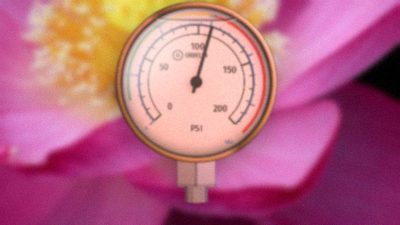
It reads value=110 unit=psi
